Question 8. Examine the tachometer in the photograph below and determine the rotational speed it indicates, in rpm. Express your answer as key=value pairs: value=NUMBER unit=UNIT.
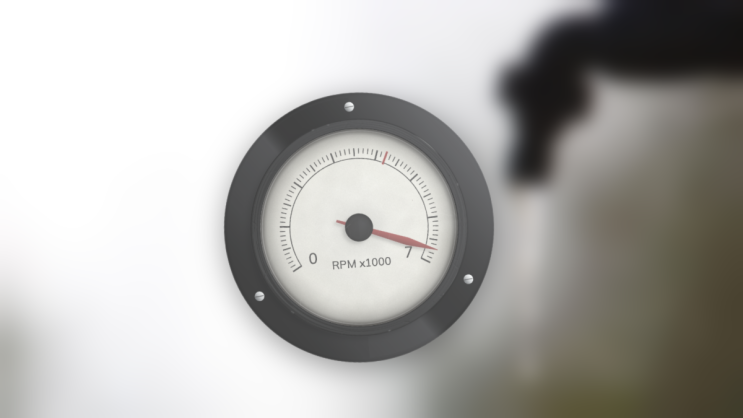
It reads value=6700 unit=rpm
